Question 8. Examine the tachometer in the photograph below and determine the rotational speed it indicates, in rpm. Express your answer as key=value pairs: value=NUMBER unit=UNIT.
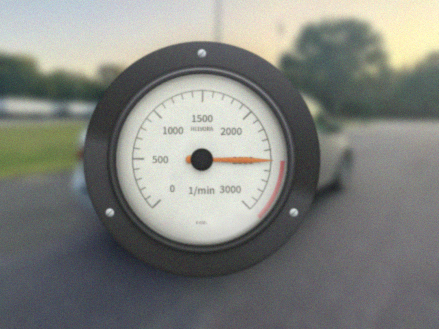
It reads value=2500 unit=rpm
